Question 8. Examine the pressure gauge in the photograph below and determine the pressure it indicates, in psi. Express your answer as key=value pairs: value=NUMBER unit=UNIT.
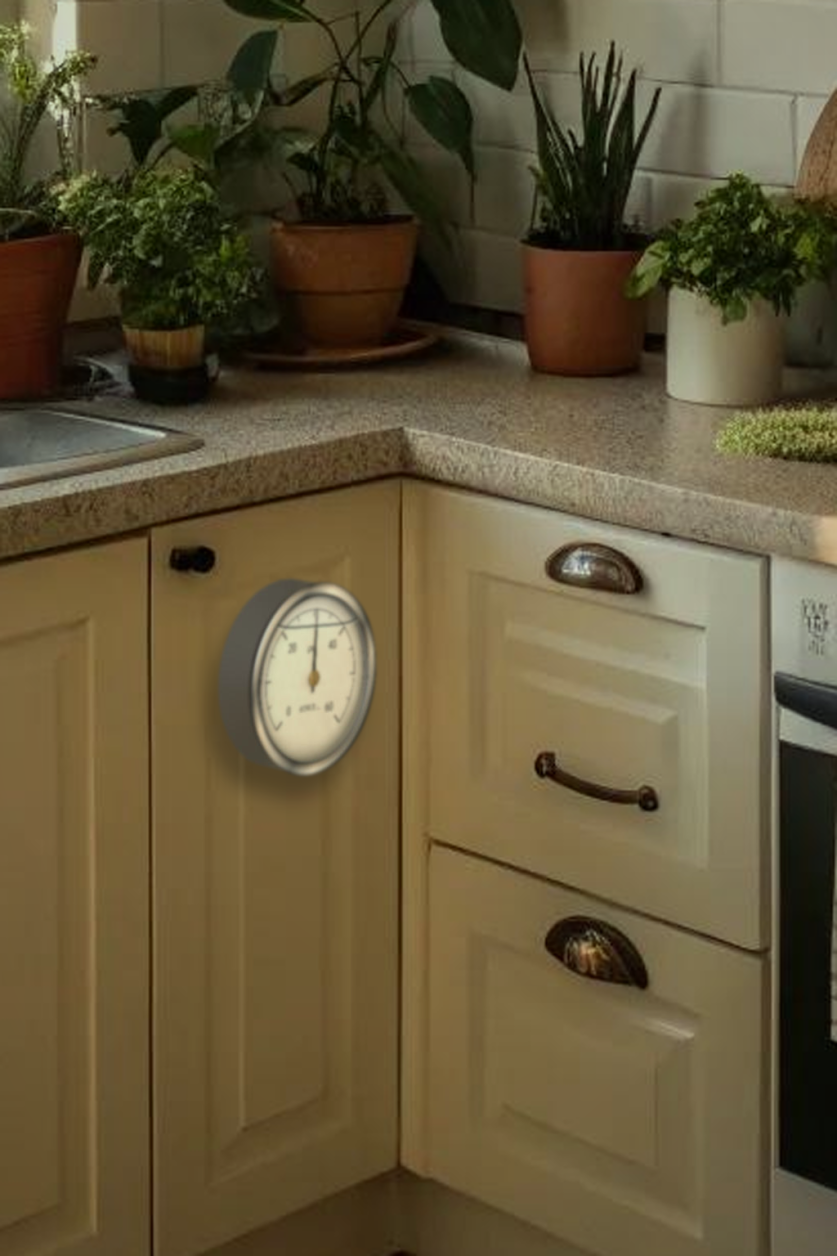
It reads value=30 unit=psi
